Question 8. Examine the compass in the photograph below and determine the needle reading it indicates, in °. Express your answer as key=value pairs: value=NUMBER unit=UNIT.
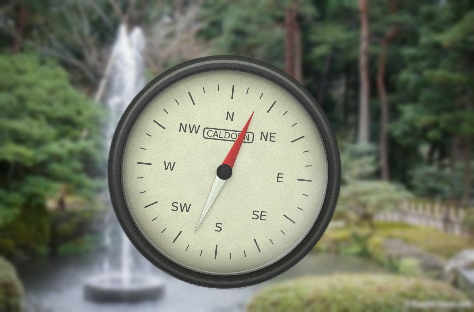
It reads value=20 unit=°
